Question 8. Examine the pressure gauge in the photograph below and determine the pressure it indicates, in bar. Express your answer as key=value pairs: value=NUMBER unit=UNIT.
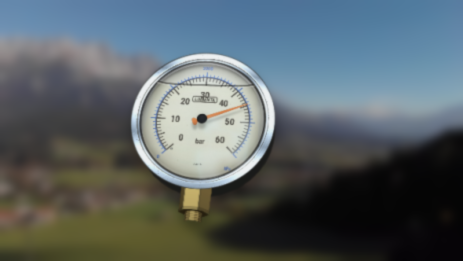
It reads value=45 unit=bar
